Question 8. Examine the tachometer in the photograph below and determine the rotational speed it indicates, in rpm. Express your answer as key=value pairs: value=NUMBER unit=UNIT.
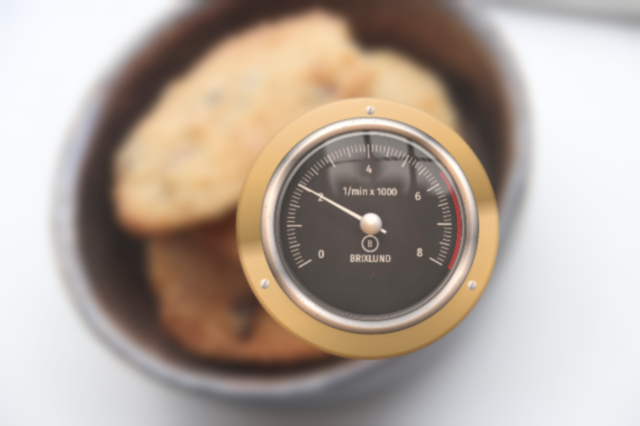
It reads value=2000 unit=rpm
